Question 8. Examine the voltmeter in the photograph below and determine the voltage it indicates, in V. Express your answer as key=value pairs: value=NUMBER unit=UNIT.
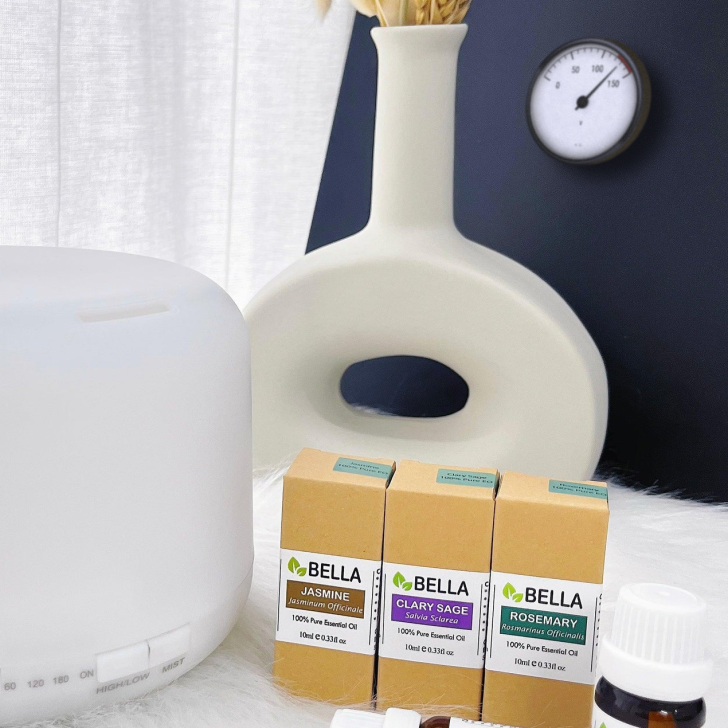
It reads value=130 unit=V
